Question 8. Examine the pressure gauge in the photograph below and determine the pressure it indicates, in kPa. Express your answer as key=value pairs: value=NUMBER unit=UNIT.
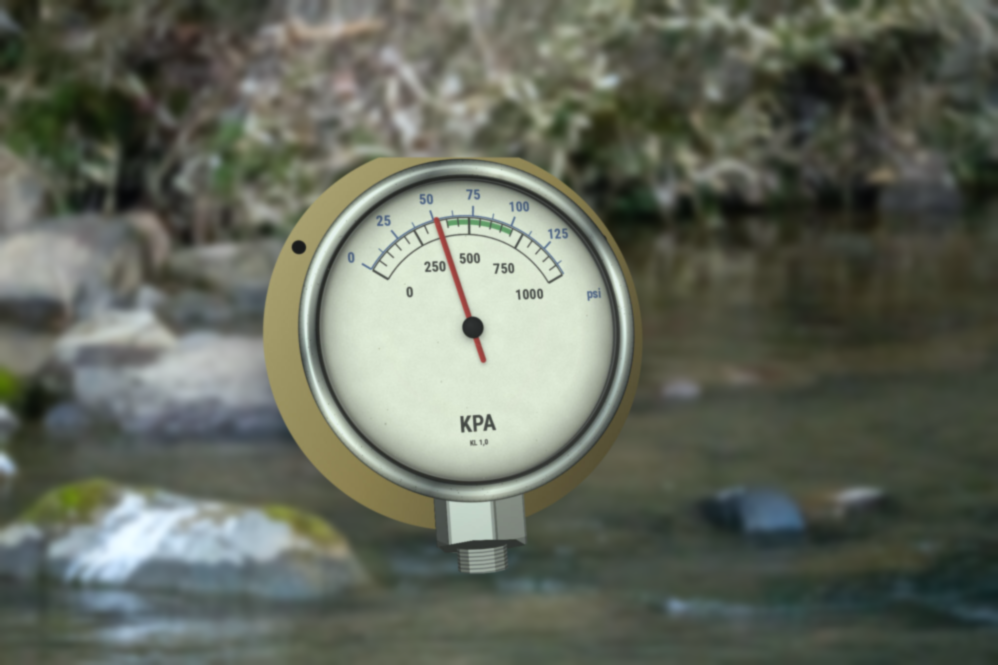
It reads value=350 unit=kPa
